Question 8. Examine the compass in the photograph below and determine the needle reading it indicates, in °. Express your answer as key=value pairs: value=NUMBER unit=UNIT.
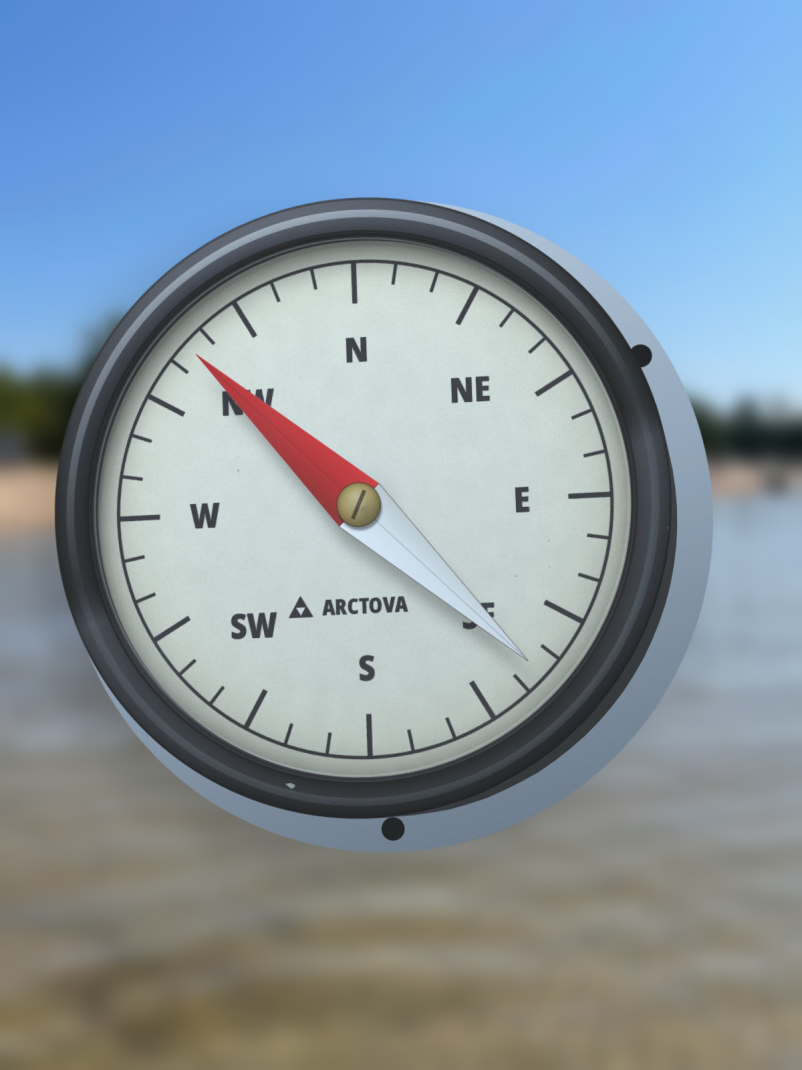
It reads value=315 unit=°
